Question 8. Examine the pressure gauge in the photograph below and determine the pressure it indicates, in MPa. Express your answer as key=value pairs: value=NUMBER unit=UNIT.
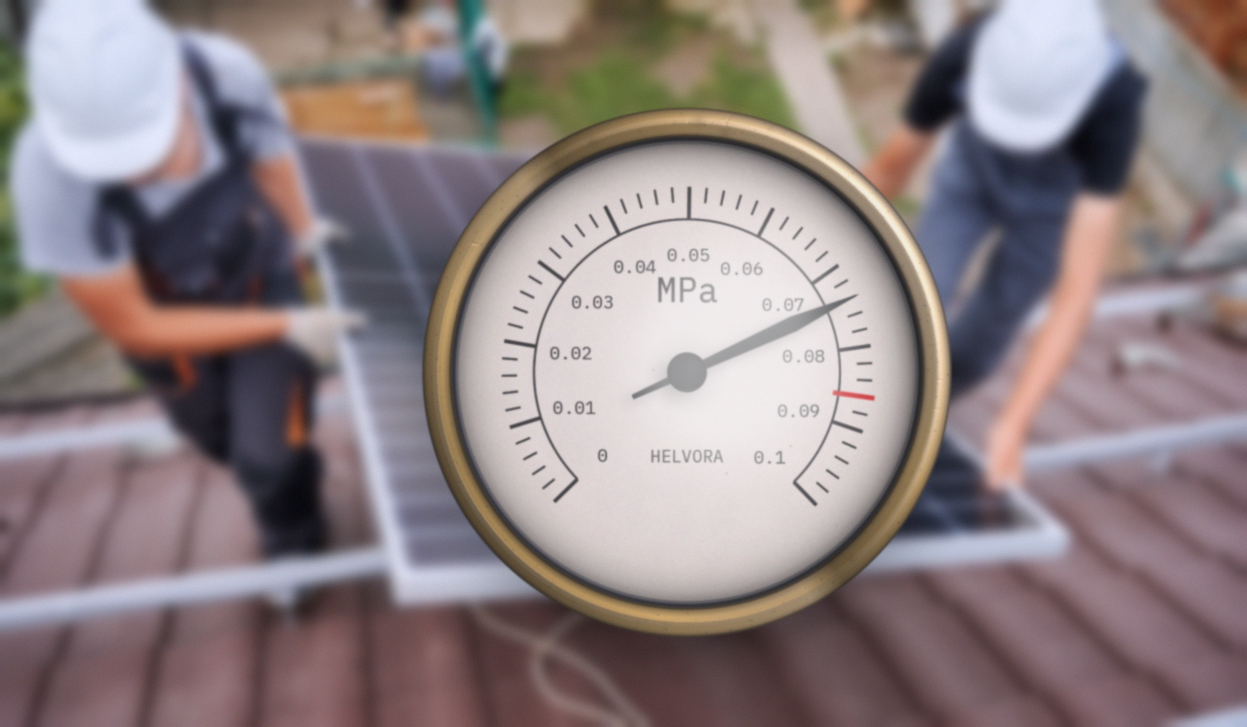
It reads value=0.074 unit=MPa
